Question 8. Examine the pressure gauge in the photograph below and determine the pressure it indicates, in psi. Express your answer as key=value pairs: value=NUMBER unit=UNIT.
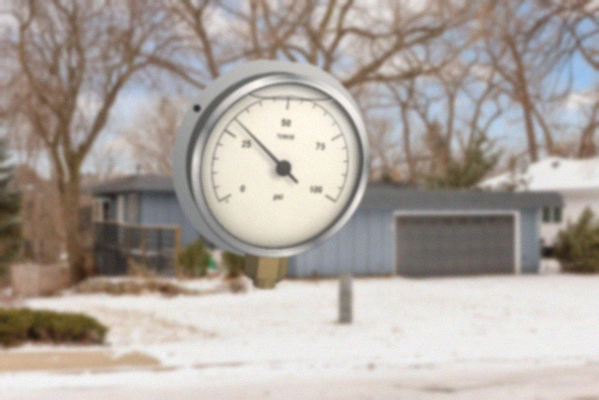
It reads value=30 unit=psi
